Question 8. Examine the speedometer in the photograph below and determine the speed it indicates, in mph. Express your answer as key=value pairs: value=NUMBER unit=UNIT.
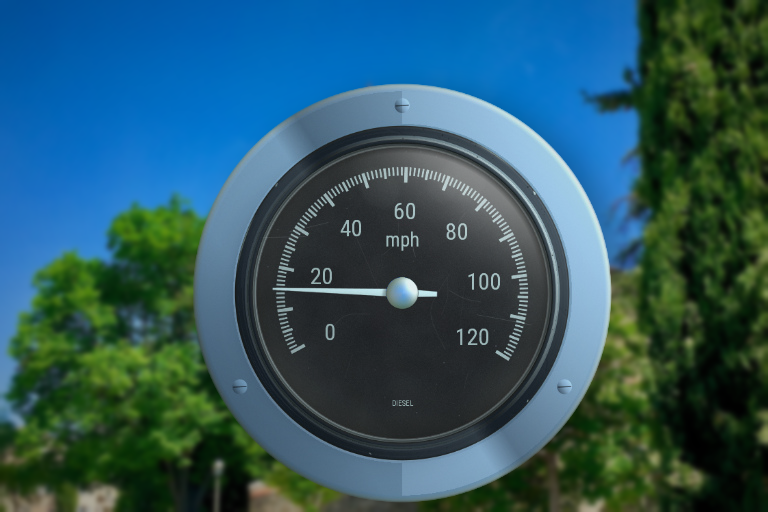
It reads value=15 unit=mph
